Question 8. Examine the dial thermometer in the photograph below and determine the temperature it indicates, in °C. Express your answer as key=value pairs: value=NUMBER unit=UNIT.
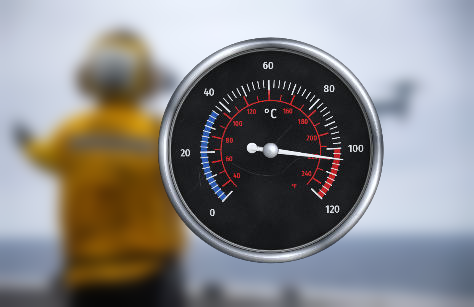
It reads value=104 unit=°C
